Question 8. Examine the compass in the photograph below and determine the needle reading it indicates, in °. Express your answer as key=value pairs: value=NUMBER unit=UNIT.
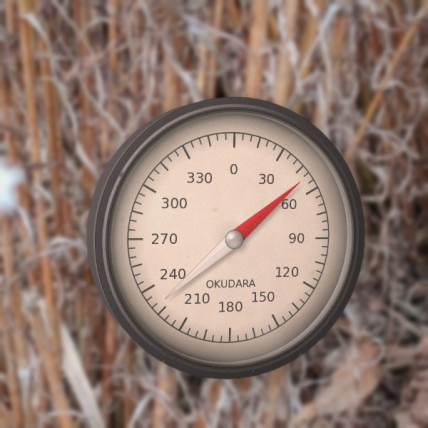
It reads value=50 unit=°
